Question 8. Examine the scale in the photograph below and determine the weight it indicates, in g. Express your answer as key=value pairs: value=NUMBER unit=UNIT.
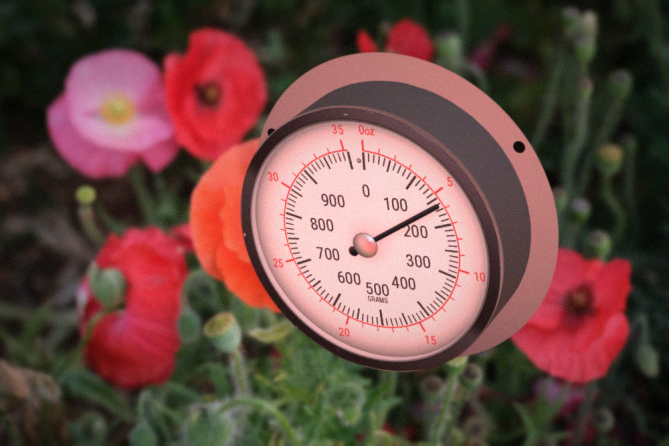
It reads value=160 unit=g
